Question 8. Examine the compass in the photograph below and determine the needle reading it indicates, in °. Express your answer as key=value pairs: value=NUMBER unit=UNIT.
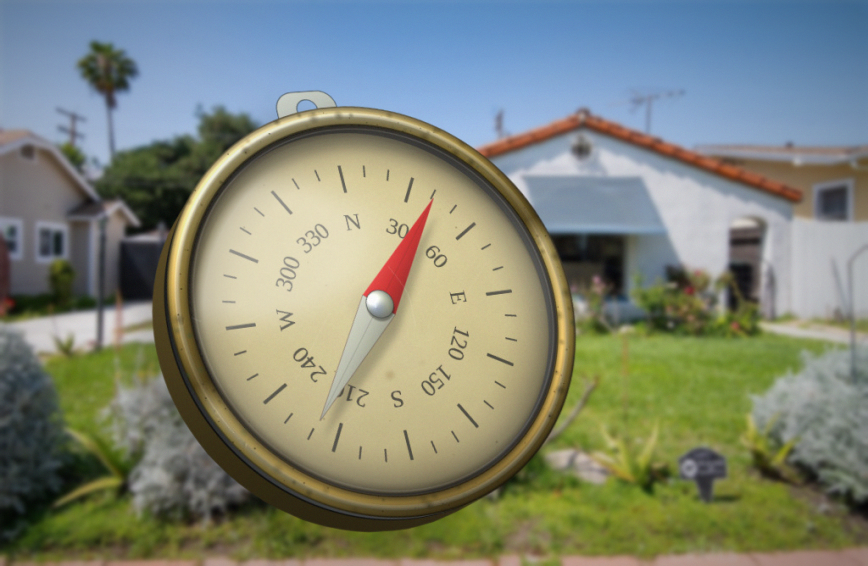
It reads value=40 unit=°
